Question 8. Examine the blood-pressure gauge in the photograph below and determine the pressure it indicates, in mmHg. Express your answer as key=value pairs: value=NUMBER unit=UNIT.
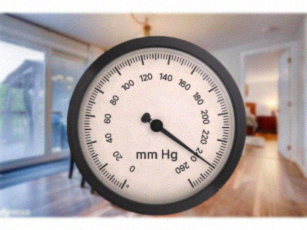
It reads value=240 unit=mmHg
